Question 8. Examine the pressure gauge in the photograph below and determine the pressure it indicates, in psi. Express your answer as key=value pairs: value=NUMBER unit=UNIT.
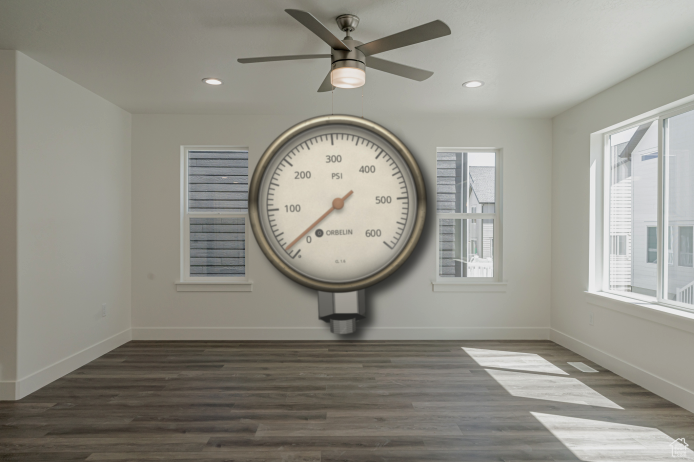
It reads value=20 unit=psi
